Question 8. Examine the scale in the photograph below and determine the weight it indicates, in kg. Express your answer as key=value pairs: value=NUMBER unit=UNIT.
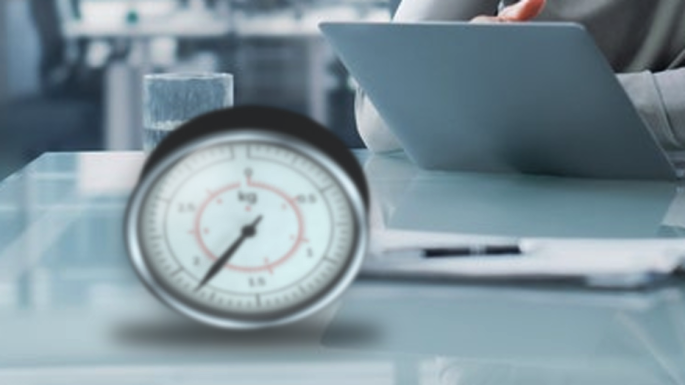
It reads value=1.85 unit=kg
